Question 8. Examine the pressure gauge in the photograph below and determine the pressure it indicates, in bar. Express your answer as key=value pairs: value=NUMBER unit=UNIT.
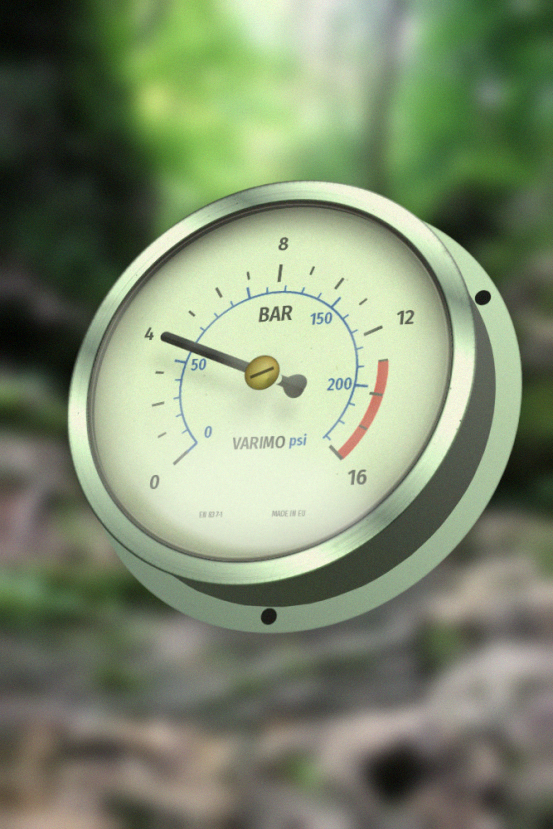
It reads value=4 unit=bar
